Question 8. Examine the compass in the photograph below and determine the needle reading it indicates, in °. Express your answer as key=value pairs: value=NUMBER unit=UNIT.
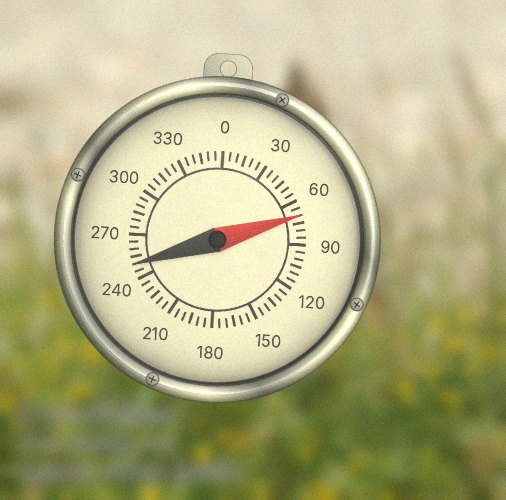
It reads value=70 unit=°
